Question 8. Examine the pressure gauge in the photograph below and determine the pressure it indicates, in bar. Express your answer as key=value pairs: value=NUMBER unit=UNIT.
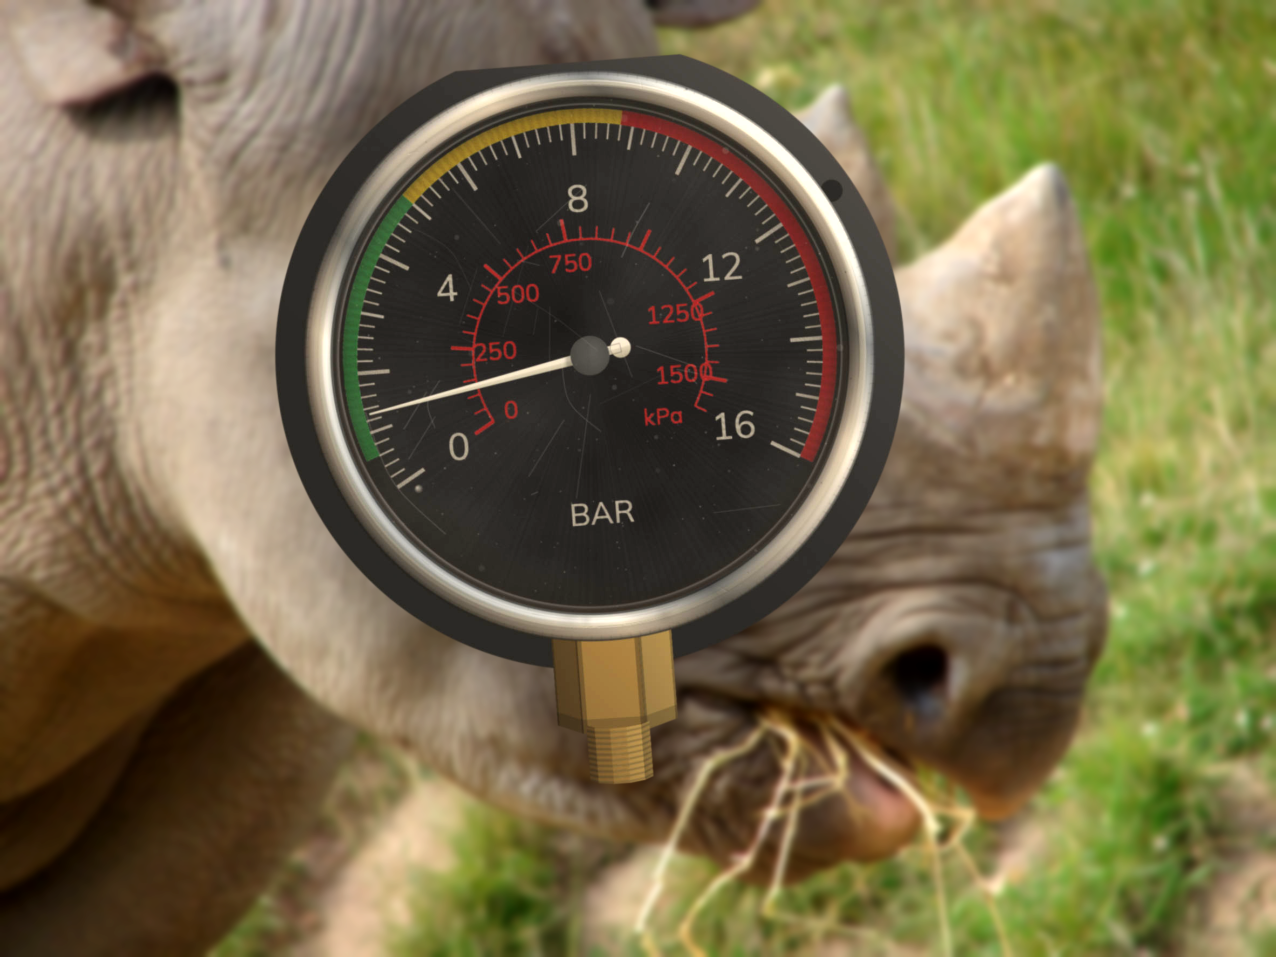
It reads value=1.3 unit=bar
